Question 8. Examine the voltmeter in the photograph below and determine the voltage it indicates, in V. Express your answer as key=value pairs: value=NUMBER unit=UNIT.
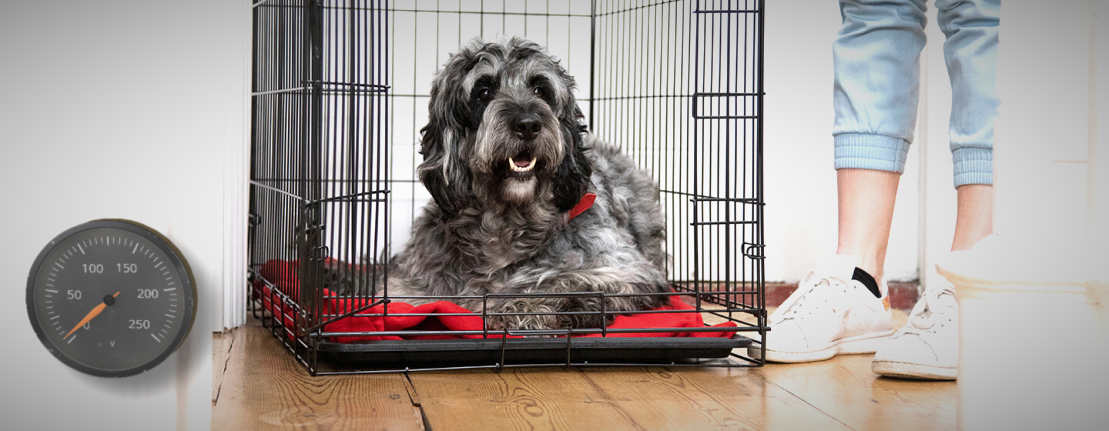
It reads value=5 unit=V
